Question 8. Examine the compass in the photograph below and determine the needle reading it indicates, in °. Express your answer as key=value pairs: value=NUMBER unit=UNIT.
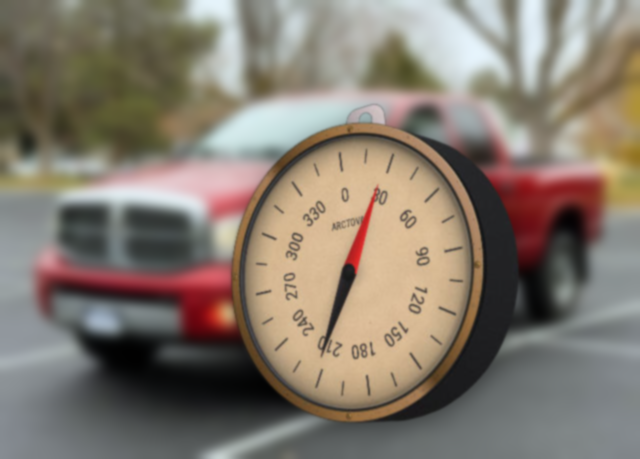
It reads value=30 unit=°
